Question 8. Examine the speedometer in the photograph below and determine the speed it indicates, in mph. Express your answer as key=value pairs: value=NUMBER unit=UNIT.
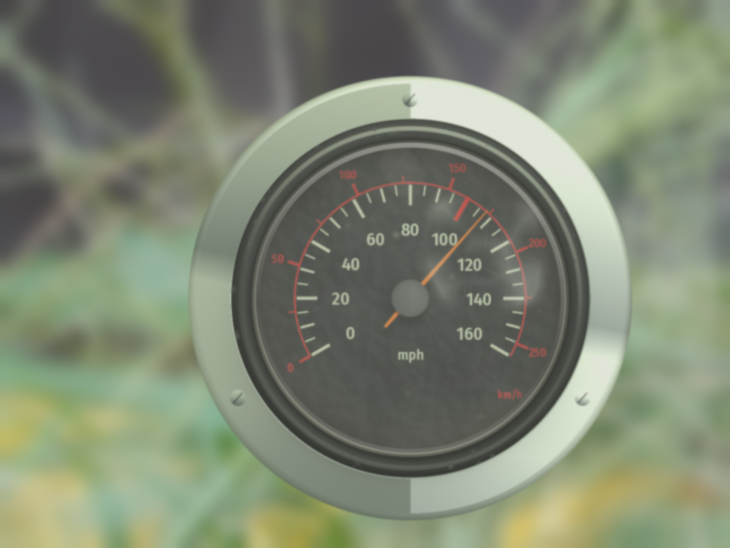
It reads value=107.5 unit=mph
